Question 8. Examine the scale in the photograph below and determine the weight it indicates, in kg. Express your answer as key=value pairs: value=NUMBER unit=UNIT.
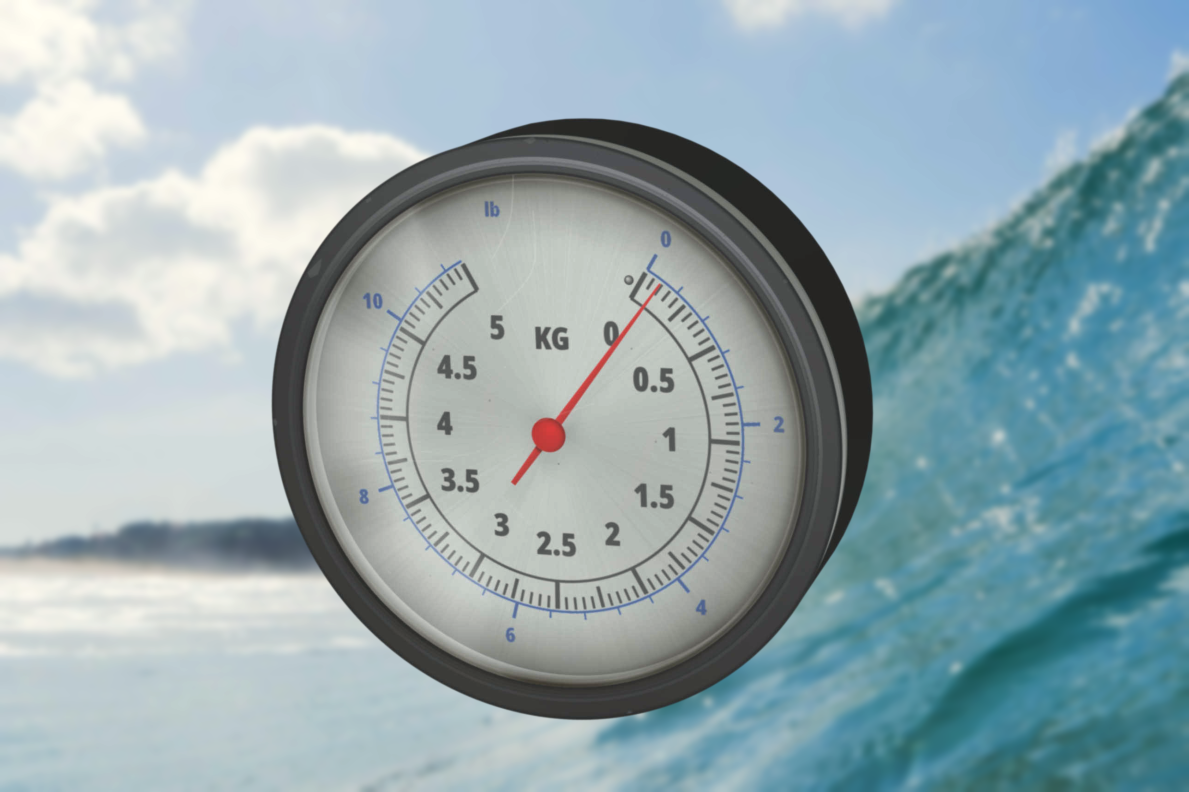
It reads value=0.1 unit=kg
